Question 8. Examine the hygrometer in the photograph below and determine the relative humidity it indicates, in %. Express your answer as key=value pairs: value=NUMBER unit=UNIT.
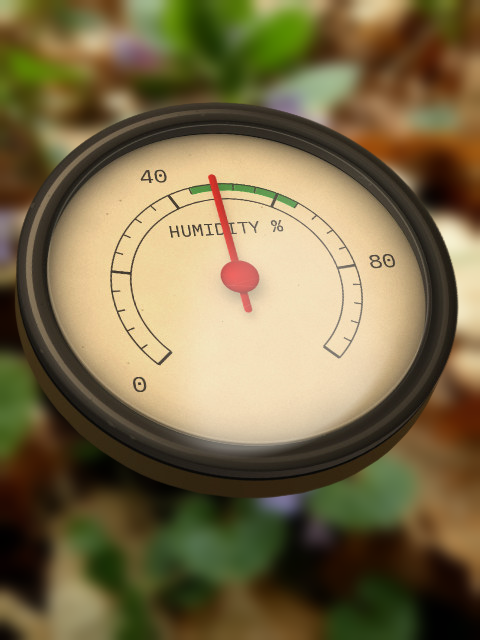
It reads value=48 unit=%
